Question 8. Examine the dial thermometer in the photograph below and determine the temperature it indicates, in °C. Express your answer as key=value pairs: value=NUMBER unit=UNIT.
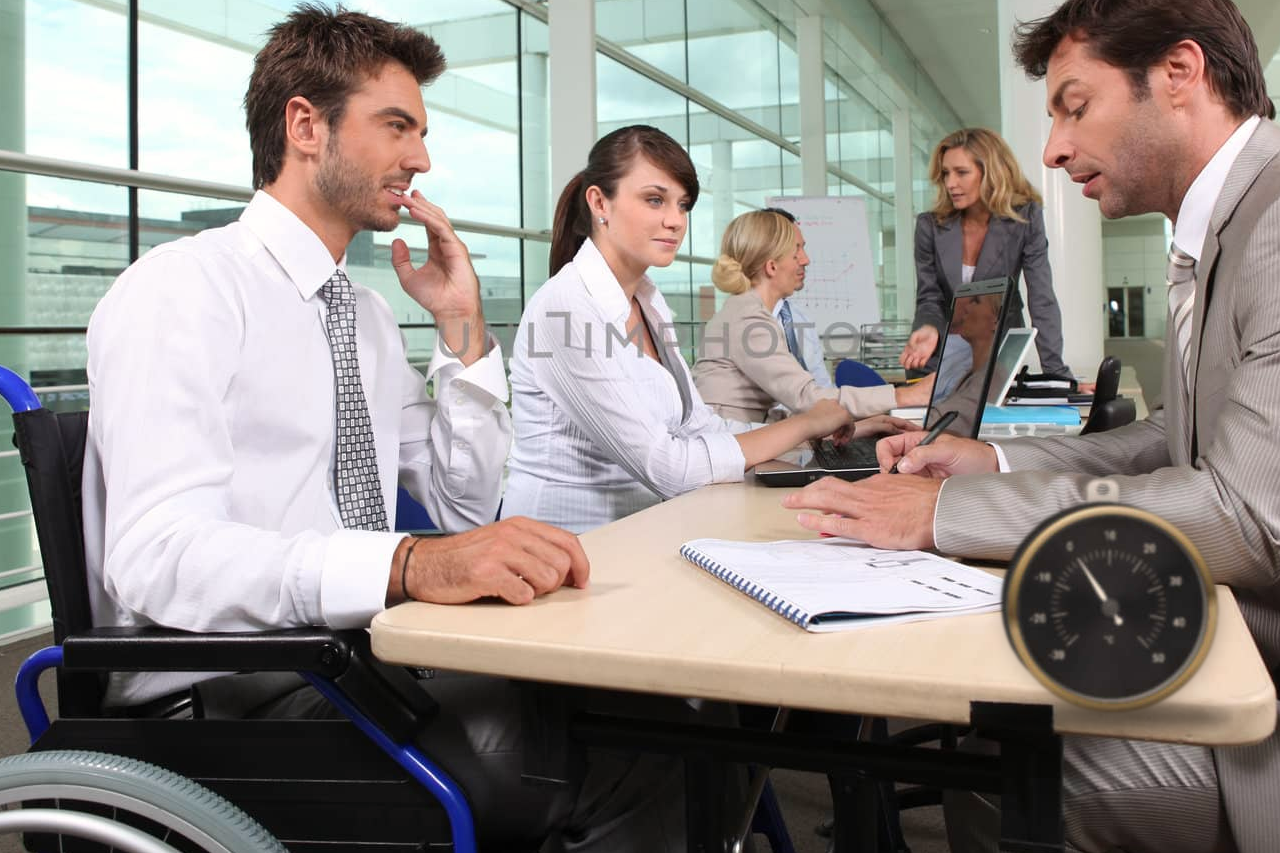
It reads value=0 unit=°C
